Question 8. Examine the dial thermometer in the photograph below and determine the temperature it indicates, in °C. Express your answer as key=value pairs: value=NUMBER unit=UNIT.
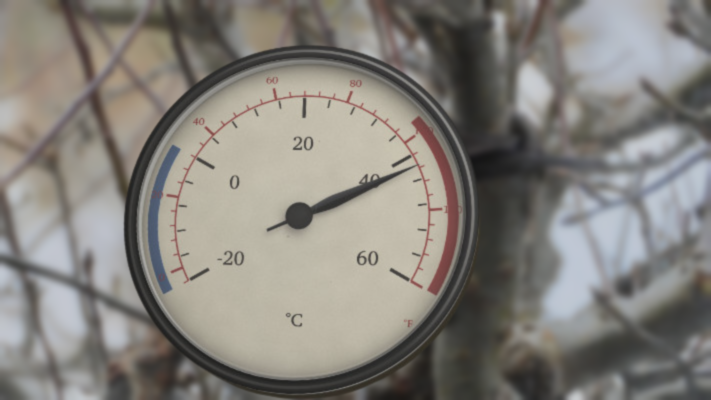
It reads value=42 unit=°C
